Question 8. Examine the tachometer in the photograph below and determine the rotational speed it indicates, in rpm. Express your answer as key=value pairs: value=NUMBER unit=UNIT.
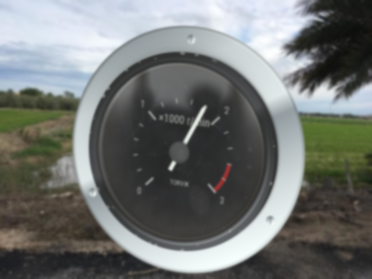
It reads value=1800 unit=rpm
